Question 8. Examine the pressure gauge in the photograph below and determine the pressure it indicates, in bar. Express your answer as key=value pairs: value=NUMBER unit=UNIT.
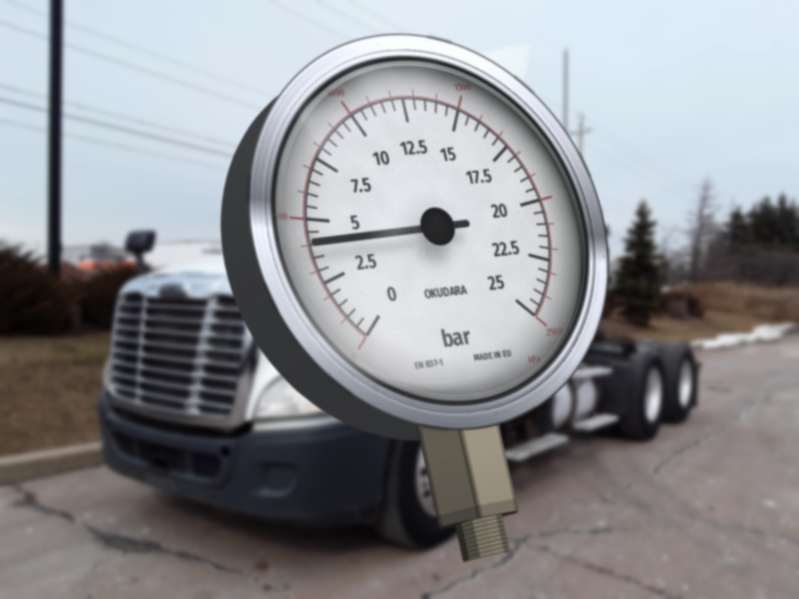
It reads value=4 unit=bar
